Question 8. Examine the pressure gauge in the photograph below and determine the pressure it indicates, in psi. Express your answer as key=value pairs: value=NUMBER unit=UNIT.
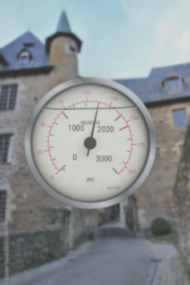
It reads value=1600 unit=psi
